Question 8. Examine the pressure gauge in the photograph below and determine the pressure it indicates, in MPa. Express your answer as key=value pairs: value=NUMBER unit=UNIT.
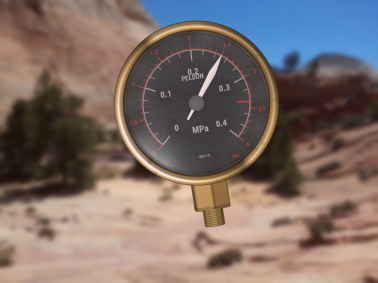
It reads value=0.25 unit=MPa
